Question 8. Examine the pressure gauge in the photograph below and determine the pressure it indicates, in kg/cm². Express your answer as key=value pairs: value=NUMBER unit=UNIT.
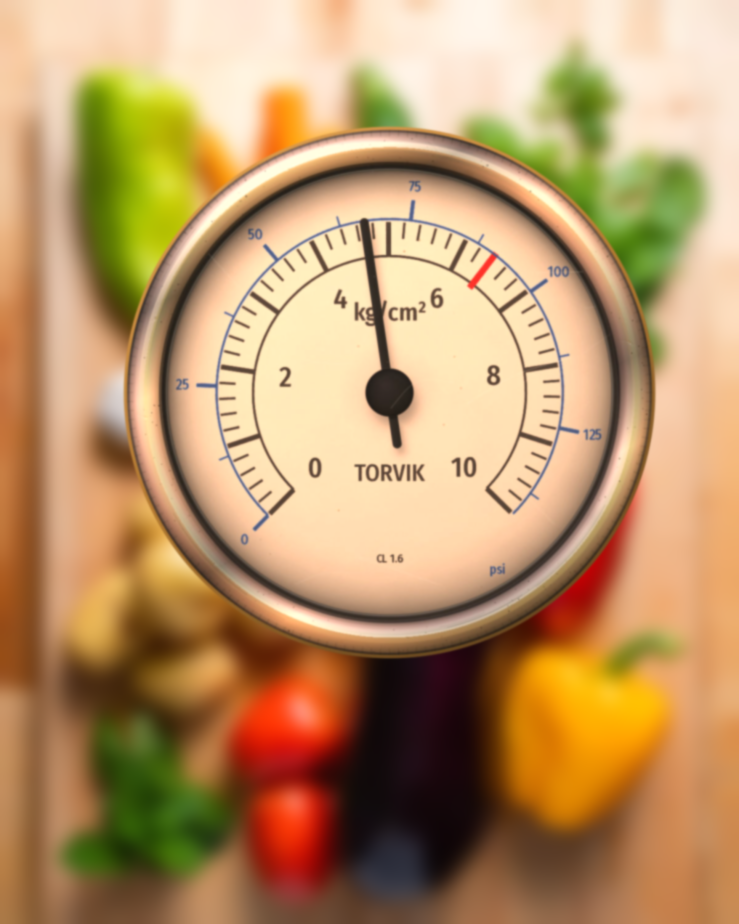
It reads value=4.7 unit=kg/cm²
